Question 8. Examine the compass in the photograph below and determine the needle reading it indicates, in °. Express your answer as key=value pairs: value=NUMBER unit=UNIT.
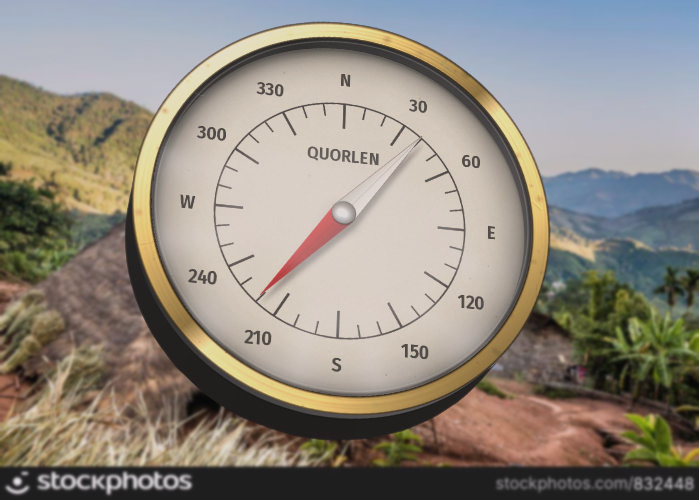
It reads value=220 unit=°
